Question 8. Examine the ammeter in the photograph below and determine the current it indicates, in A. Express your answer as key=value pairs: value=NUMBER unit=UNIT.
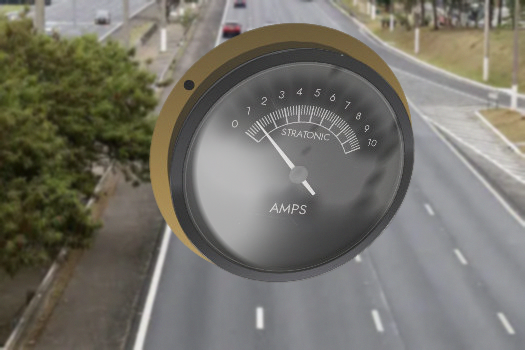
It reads value=1 unit=A
